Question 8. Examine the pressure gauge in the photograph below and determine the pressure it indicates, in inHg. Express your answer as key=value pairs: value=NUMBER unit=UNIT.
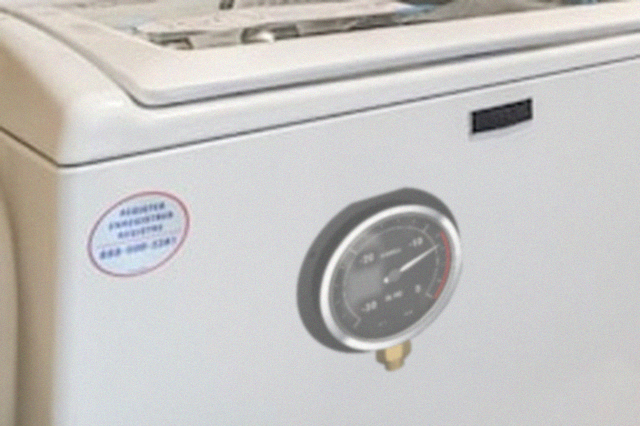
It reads value=-7 unit=inHg
